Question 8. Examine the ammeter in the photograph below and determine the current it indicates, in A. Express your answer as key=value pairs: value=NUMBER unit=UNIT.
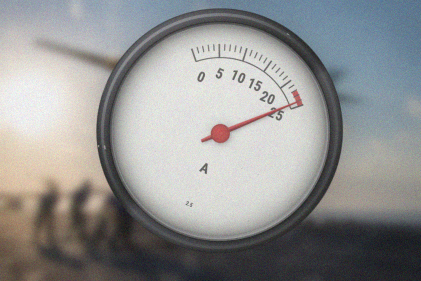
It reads value=24 unit=A
